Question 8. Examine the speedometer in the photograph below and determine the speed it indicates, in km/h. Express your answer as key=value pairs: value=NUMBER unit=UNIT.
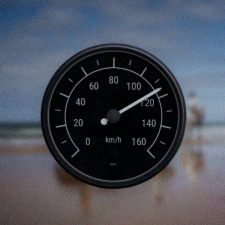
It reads value=115 unit=km/h
